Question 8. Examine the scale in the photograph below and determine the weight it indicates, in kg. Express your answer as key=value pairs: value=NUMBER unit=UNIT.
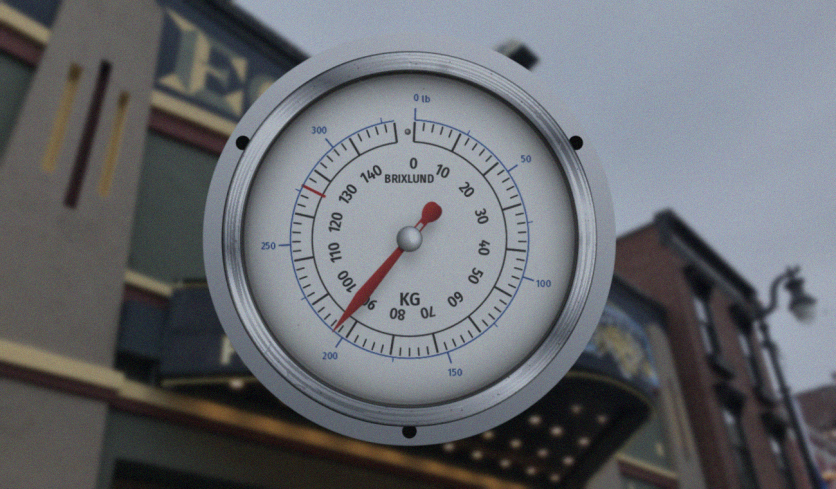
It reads value=93 unit=kg
